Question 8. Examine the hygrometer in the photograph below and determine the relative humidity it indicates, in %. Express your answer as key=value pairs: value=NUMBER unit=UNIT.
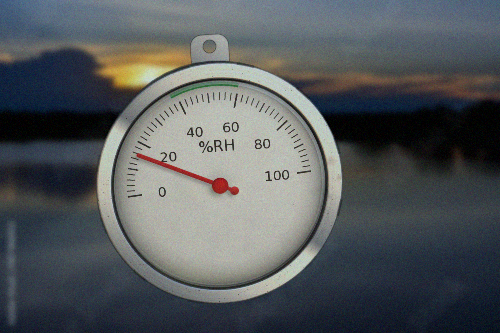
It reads value=16 unit=%
